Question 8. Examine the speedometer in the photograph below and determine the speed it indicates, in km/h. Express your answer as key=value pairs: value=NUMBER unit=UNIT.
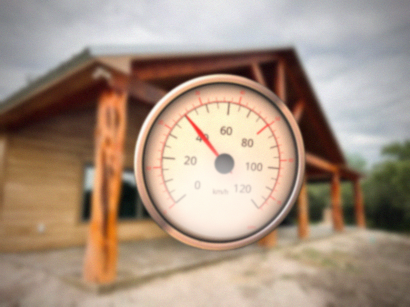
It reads value=40 unit=km/h
